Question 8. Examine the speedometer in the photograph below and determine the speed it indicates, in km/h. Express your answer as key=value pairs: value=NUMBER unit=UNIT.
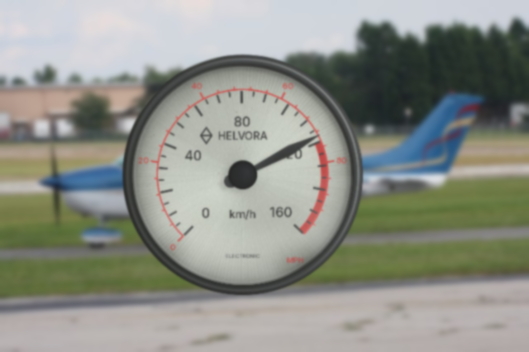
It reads value=117.5 unit=km/h
